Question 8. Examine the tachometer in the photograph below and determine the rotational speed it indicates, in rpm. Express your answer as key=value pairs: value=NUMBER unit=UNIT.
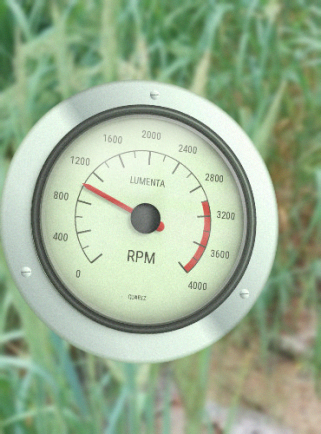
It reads value=1000 unit=rpm
